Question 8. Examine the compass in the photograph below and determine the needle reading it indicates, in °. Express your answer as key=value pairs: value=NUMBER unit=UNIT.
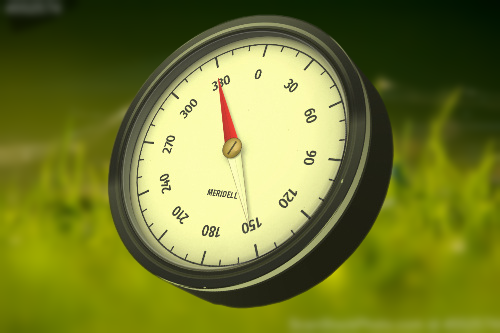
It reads value=330 unit=°
